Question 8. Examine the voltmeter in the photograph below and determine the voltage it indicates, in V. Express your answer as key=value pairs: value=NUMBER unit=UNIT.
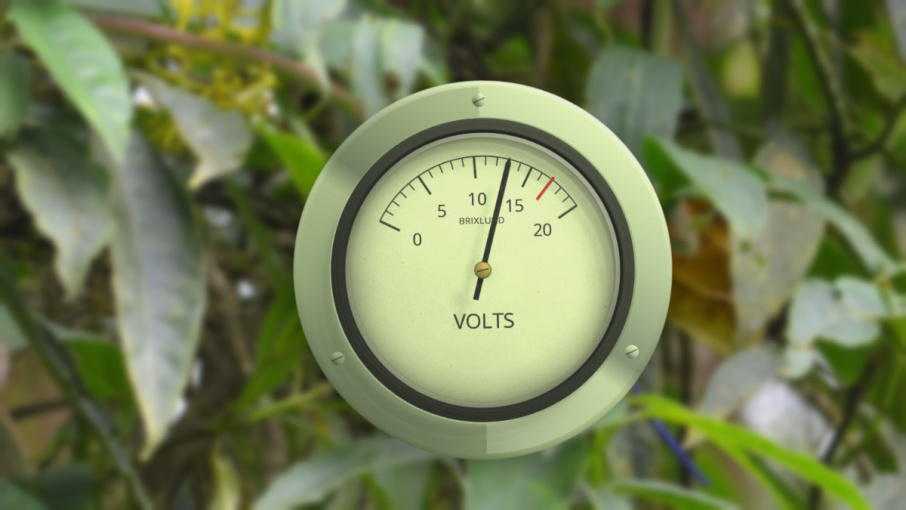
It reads value=13 unit=V
